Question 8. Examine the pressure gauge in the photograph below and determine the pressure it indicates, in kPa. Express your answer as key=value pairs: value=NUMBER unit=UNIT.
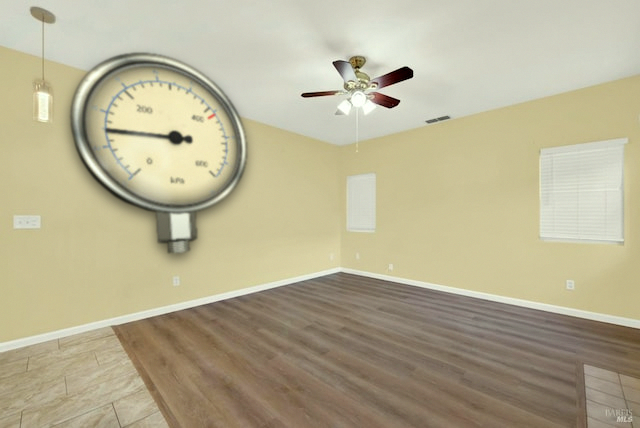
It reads value=100 unit=kPa
